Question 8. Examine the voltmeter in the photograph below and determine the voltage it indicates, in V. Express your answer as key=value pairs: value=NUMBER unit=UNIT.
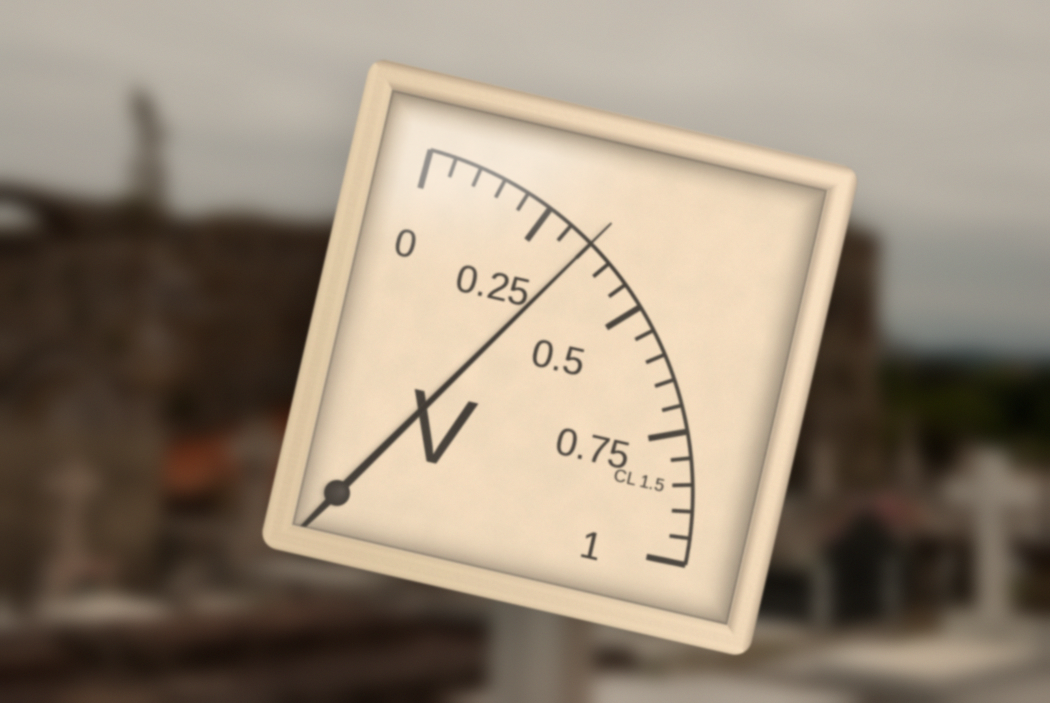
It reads value=0.35 unit=V
